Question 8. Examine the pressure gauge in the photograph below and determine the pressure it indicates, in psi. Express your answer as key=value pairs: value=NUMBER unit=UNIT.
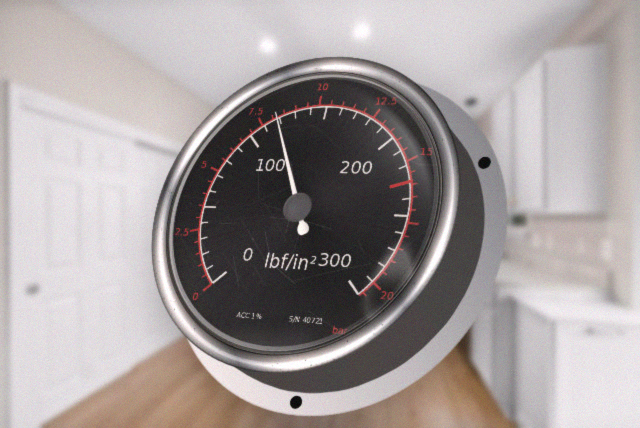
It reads value=120 unit=psi
